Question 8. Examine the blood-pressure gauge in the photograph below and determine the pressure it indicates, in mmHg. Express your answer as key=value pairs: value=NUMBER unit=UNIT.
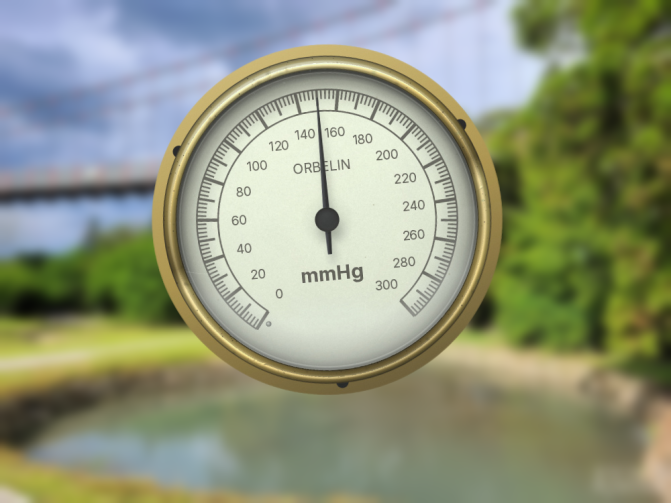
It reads value=150 unit=mmHg
